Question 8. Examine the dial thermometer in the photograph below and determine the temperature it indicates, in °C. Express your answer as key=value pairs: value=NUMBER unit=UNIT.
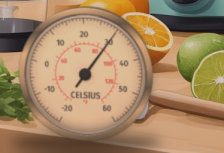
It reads value=30 unit=°C
